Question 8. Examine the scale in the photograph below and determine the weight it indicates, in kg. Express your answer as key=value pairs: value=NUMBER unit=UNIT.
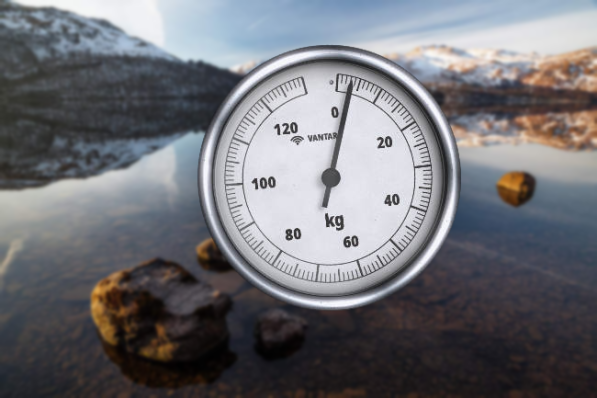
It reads value=3 unit=kg
